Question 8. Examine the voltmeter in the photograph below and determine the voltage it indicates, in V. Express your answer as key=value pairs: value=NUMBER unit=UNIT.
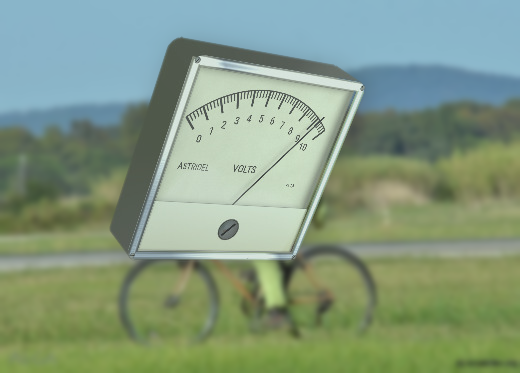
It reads value=9 unit=V
